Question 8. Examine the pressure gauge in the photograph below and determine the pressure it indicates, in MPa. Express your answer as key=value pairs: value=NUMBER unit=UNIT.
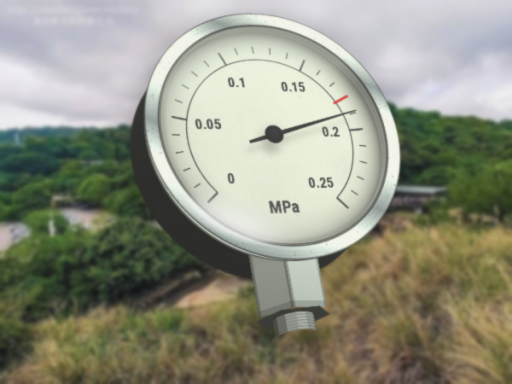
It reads value=0.19 unit=MPa
